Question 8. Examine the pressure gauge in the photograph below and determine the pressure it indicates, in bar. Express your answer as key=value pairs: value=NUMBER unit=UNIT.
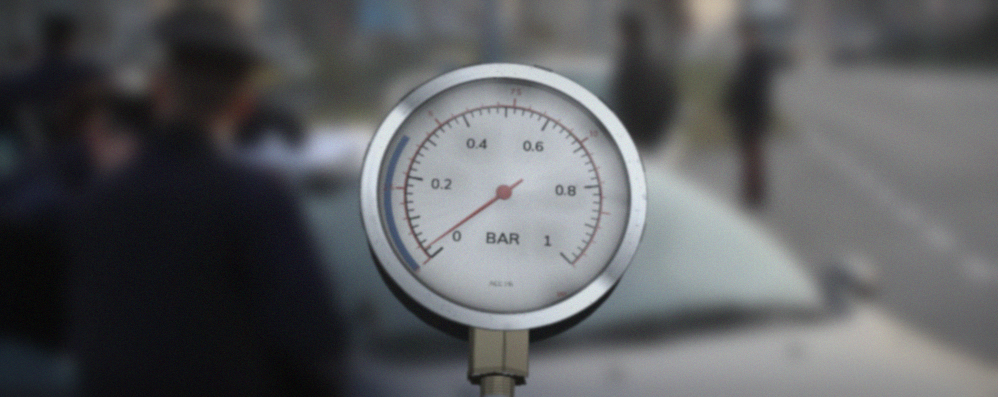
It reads value=0.02 unit=bar
